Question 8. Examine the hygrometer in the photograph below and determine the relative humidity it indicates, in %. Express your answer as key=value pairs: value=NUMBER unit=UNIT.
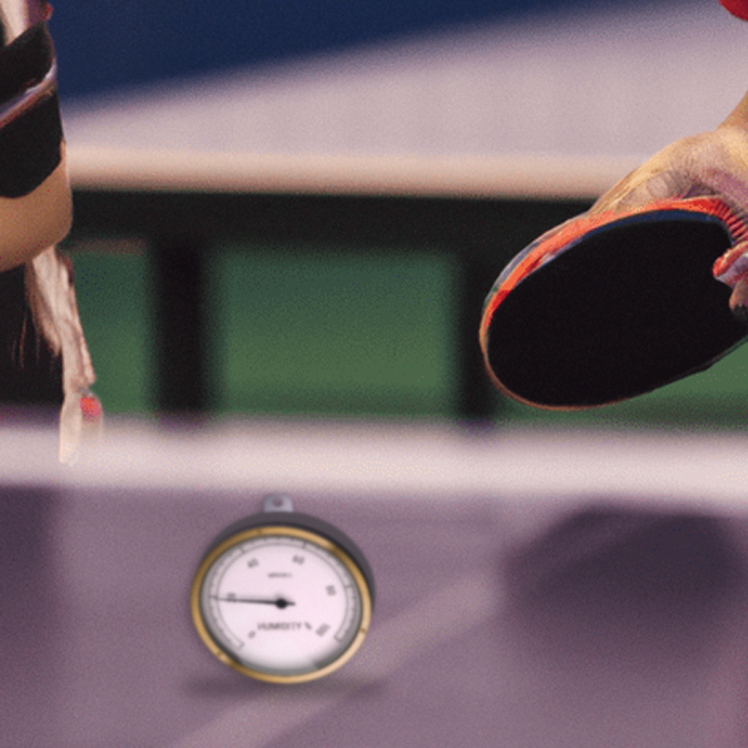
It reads value=20 unit=%
